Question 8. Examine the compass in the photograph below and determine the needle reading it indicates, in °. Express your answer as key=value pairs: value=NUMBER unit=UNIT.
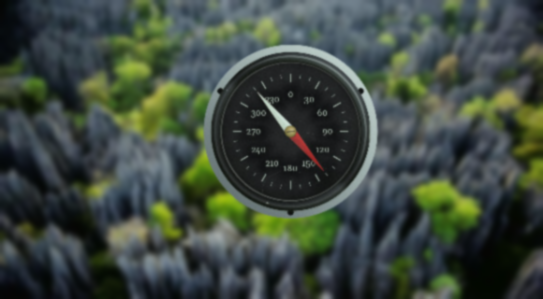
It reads value=140 unit=°
